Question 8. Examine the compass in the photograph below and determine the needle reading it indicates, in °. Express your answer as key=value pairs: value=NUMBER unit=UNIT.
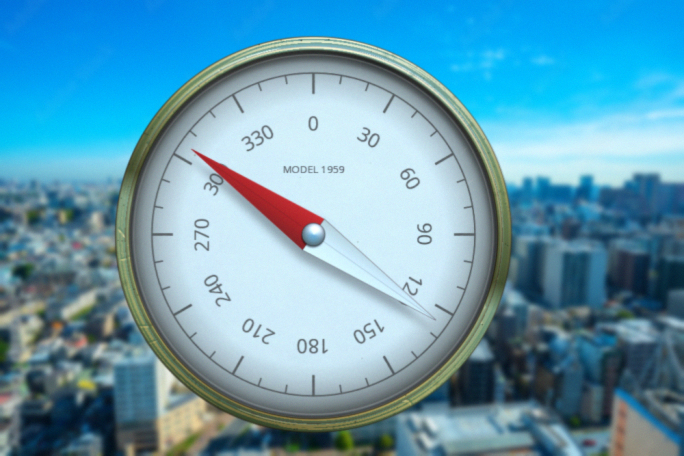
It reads value=305 unit=°
